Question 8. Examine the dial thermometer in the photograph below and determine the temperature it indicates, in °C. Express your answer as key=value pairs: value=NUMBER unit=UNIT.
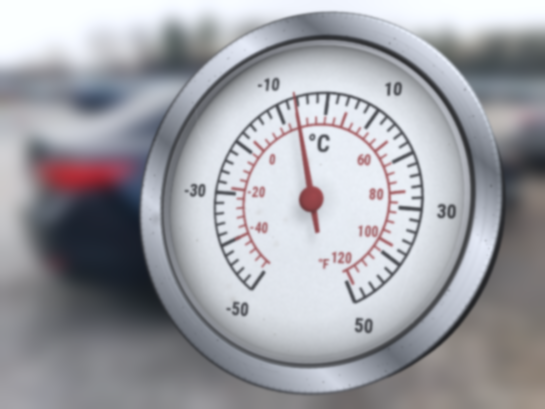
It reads value=-6 unit=°C
